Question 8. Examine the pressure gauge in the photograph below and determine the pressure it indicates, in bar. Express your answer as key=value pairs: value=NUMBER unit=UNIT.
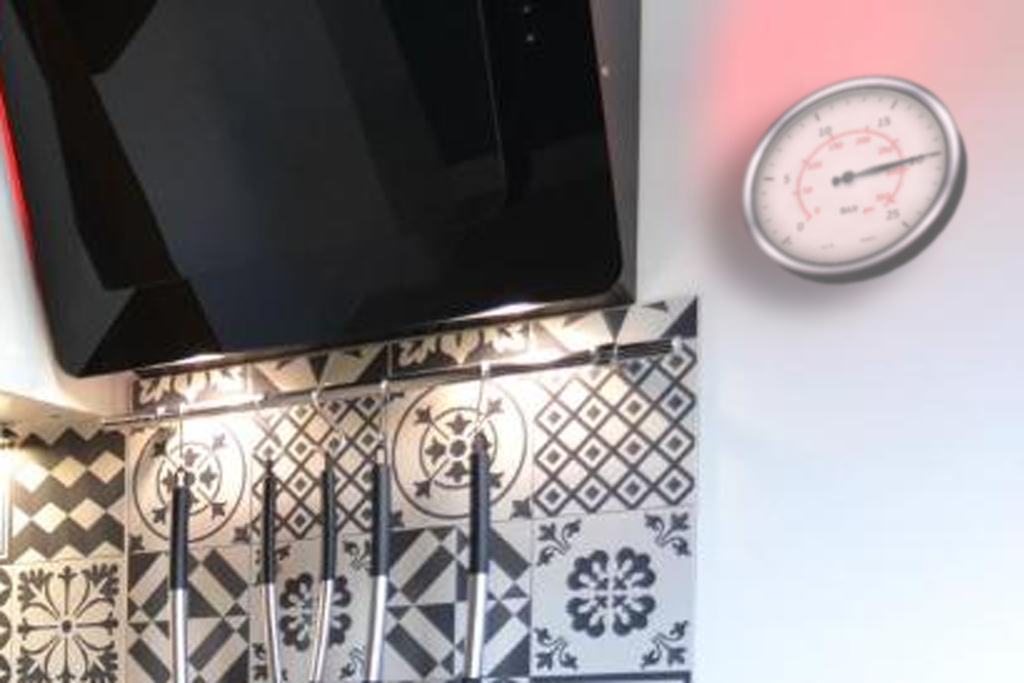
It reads value=20 unit=bar
